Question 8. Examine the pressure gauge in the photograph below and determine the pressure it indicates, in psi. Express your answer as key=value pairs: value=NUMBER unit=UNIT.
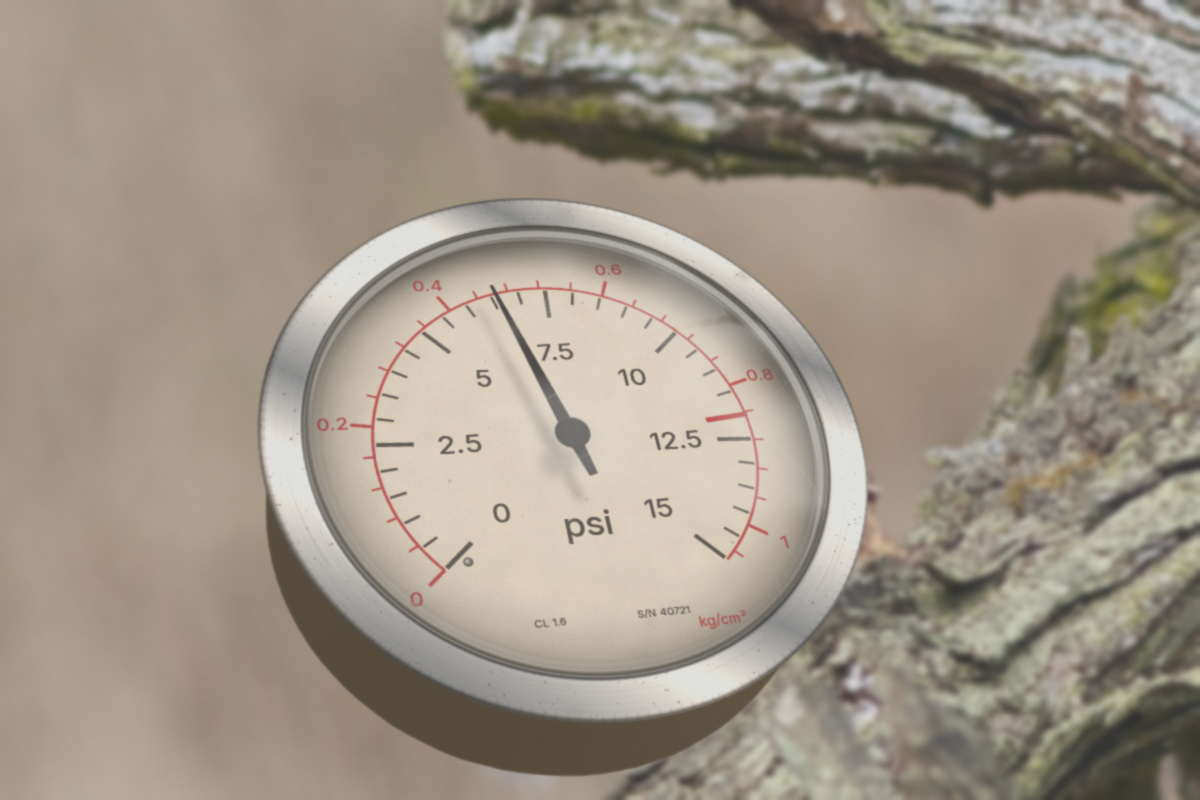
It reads value=6.5 unit=psi
